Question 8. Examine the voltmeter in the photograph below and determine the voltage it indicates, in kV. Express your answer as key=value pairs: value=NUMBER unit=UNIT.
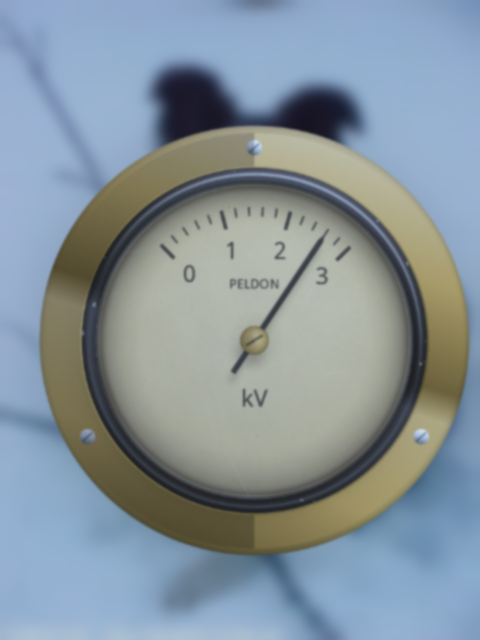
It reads value=2.6 unit=kV
